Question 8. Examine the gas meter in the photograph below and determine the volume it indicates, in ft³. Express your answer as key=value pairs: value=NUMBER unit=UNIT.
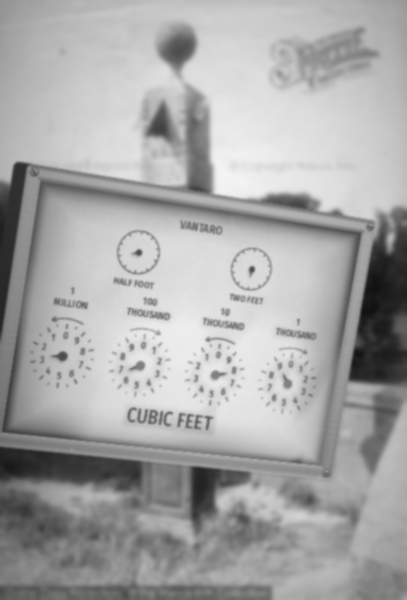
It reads value=267900 unit=ft³
